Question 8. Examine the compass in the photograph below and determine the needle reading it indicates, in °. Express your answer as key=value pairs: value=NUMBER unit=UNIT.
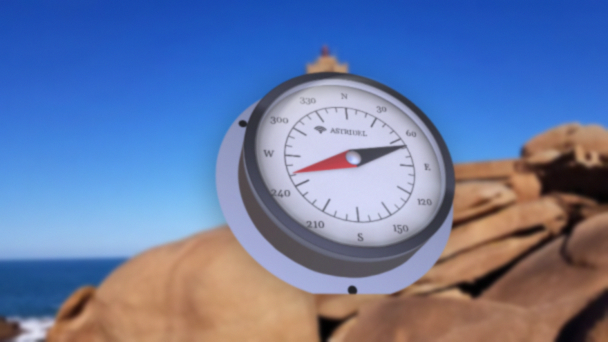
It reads value=250 unit=°
